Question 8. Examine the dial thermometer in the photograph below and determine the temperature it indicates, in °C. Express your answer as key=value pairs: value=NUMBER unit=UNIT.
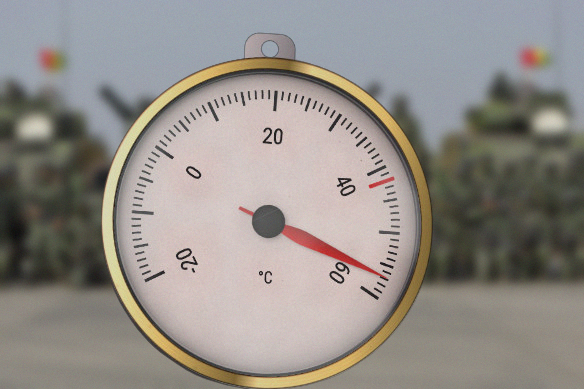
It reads value=57 unit=°C
